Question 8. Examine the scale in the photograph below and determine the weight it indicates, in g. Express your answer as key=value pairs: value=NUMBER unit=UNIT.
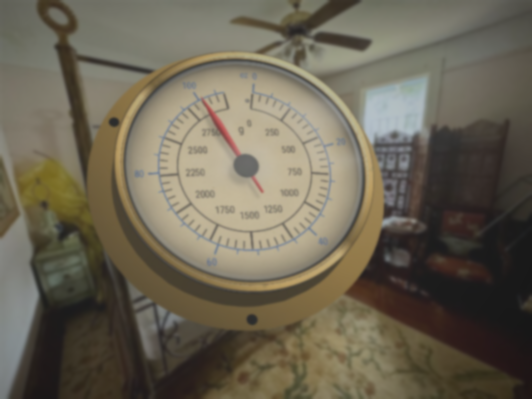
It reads value=2850 unit=g
